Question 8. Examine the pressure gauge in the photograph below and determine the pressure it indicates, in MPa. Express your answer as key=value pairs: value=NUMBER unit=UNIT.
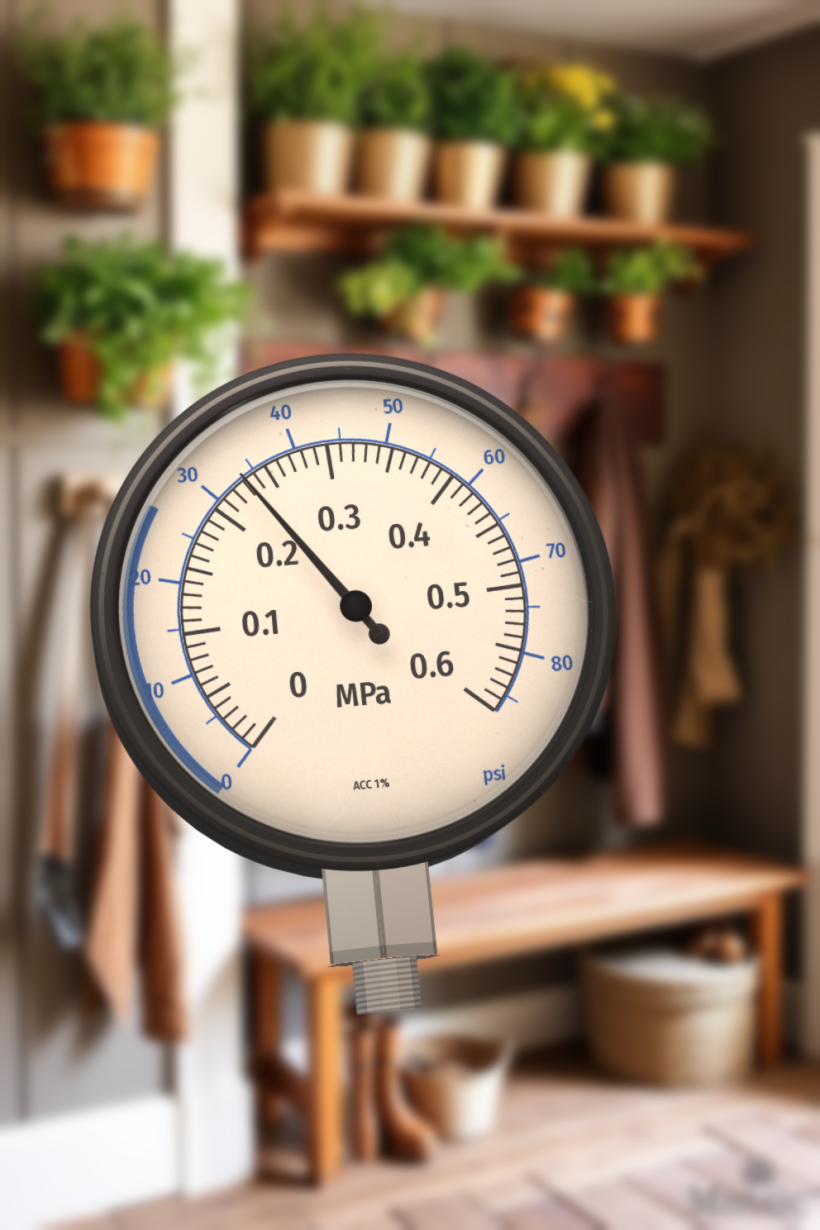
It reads value=0.23 unit=MPa
